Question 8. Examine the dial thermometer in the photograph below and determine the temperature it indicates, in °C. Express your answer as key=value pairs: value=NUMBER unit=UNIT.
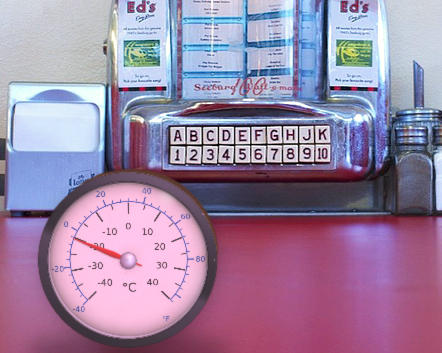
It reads value=-20 unit=°C
